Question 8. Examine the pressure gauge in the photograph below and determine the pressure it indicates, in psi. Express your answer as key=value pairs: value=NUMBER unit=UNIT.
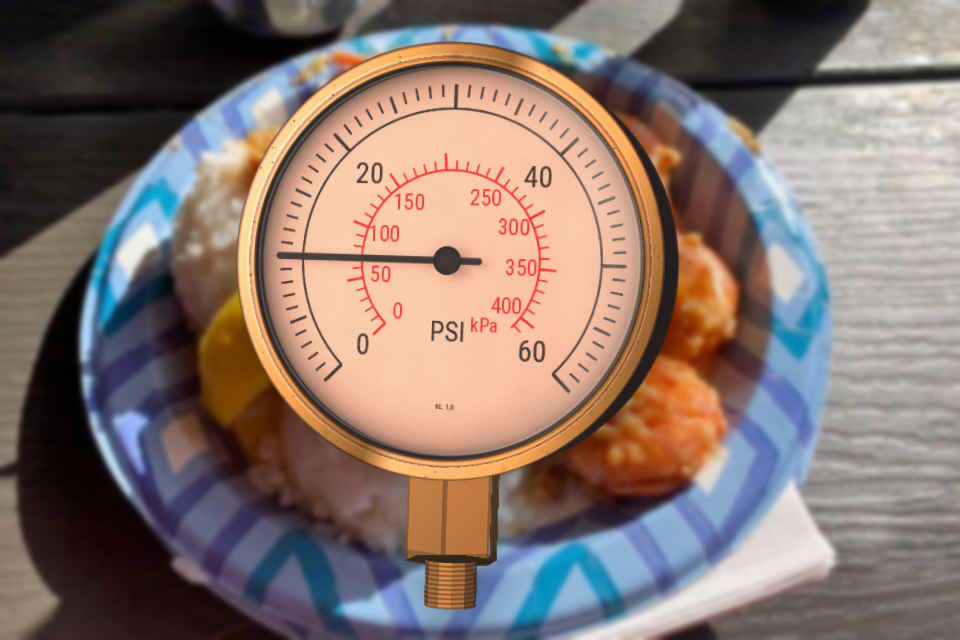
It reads value=10 unit=psi
